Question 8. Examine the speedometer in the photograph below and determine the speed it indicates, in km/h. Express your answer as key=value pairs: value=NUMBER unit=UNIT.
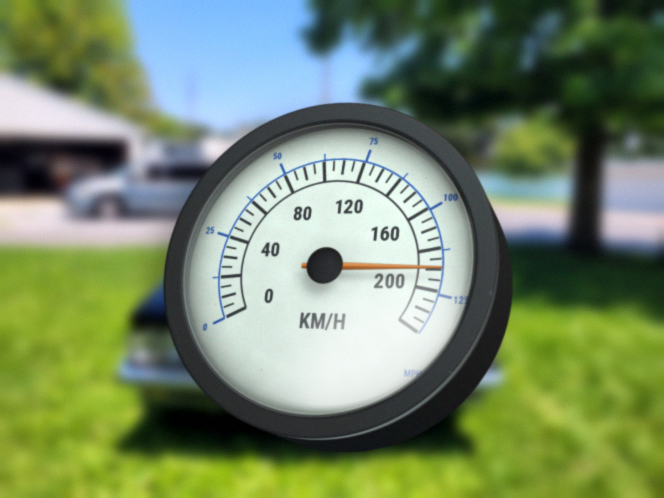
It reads value=190 unit=km/h
